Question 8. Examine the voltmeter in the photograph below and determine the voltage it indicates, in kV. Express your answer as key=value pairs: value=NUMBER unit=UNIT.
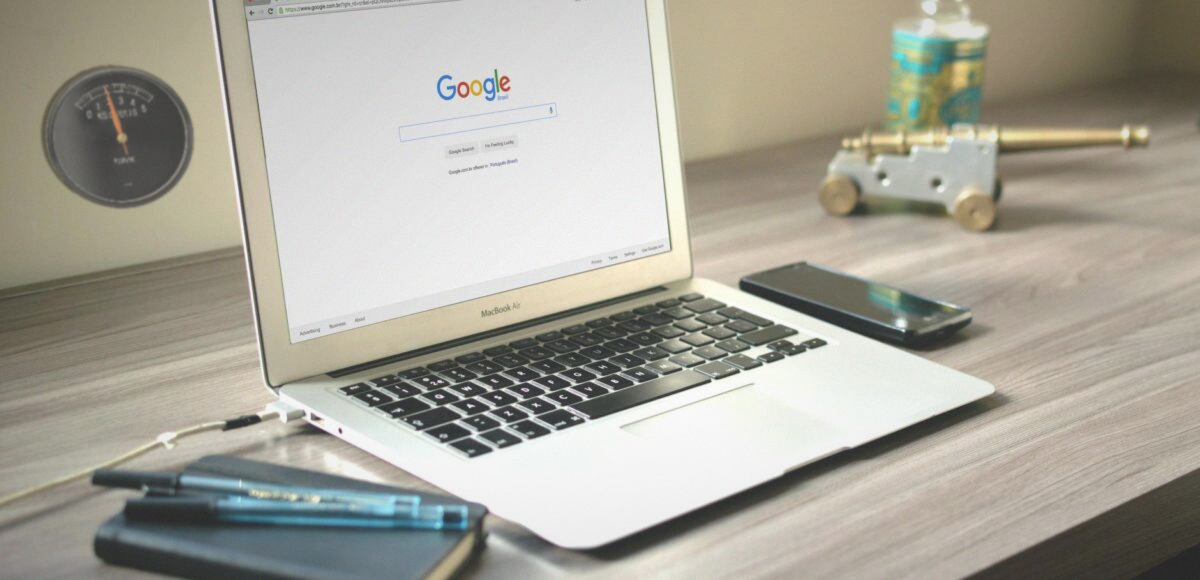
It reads value=2 unit=kV
